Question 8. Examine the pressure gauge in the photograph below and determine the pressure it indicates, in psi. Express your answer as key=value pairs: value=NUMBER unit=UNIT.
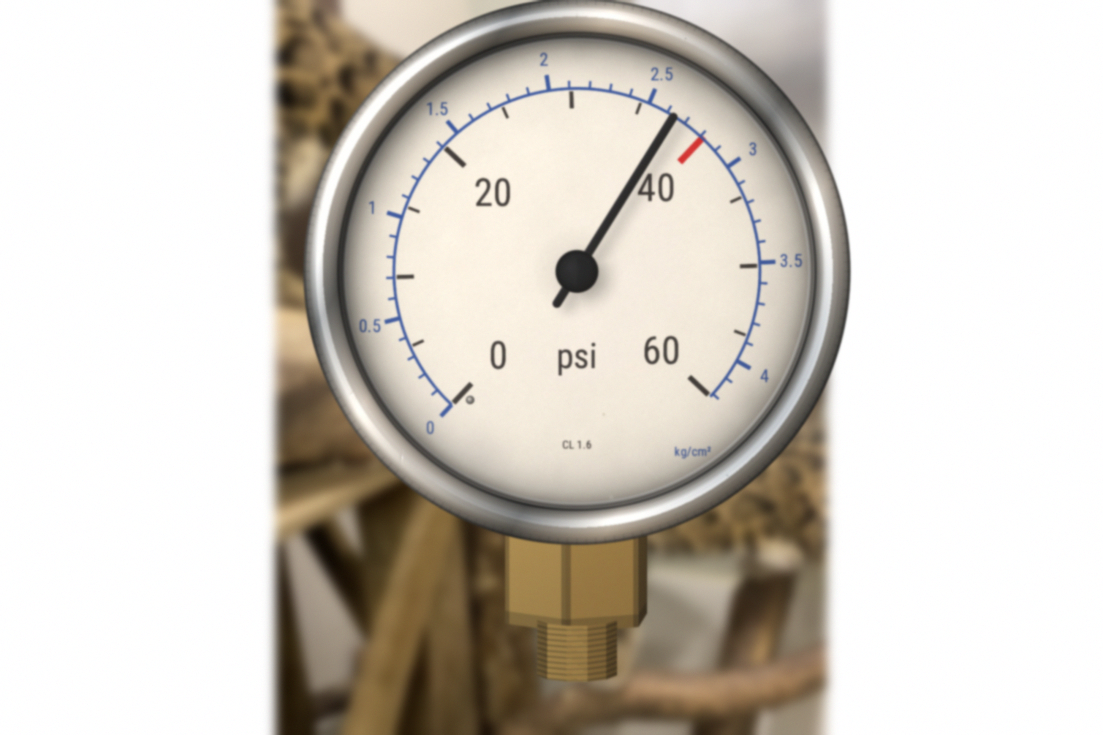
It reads value=37.5 unit=psi
